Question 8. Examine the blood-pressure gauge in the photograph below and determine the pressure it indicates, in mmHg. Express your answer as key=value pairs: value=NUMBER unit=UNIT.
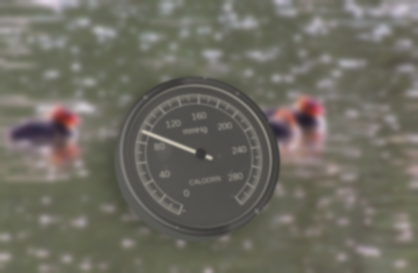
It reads value=90 unit=mmHg
